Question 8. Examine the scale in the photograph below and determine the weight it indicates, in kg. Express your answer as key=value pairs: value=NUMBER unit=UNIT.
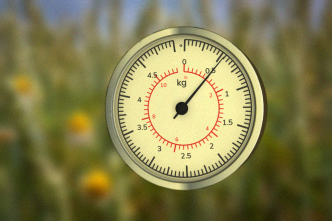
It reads value=0.55 unit=kg
